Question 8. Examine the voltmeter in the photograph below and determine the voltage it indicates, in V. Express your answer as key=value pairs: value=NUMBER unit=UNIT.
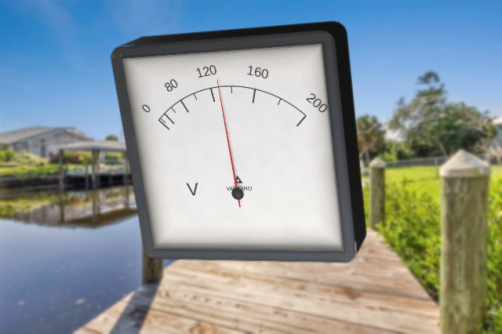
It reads value=130 unit=V
